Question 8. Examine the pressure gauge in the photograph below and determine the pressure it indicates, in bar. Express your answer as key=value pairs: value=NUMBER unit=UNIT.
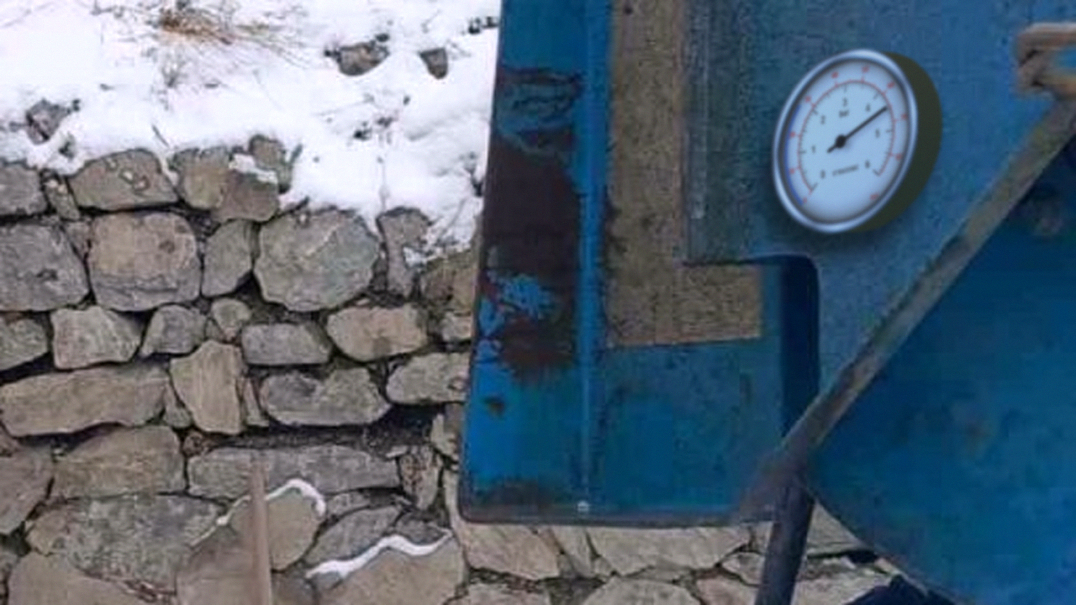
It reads value=4.5 unit=bar
